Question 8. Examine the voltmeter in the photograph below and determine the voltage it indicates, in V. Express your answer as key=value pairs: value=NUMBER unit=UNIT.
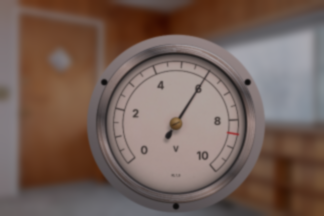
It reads value=6 unit=V
